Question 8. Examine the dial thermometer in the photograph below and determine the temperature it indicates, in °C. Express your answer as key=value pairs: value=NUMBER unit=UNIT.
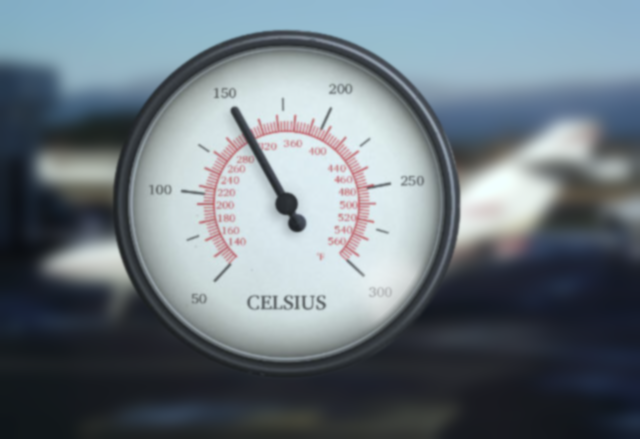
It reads value=150 unit=°C
